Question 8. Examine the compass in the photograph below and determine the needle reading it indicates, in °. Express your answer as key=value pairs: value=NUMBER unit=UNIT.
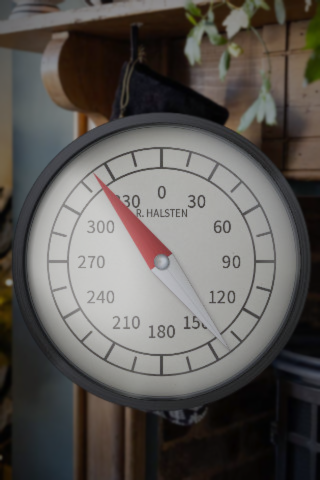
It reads value=322.5 unit=°
